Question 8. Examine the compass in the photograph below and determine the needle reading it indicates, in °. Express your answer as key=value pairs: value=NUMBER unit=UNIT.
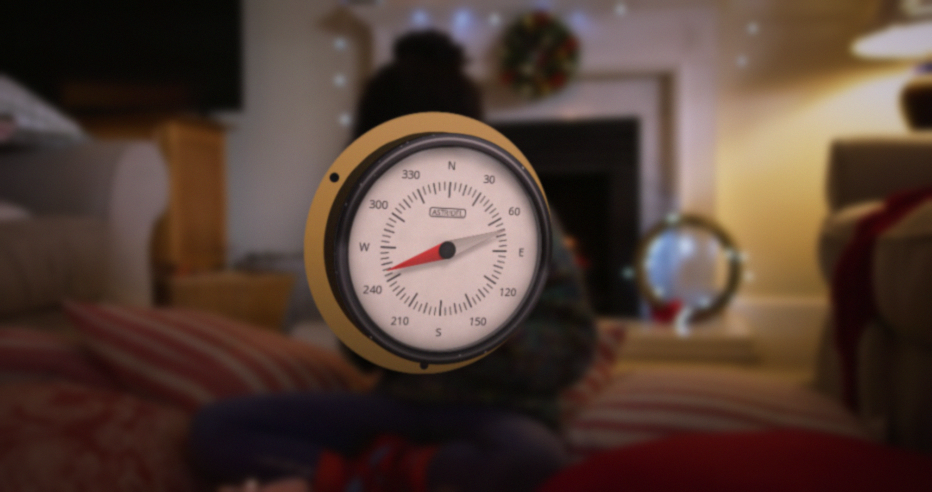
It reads value=250 unit=°
